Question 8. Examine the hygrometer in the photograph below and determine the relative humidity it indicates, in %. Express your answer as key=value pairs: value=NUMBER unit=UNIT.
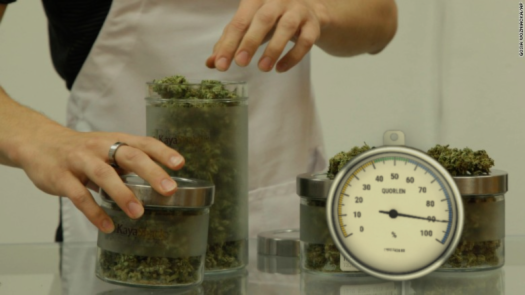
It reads value=90 unit=%
